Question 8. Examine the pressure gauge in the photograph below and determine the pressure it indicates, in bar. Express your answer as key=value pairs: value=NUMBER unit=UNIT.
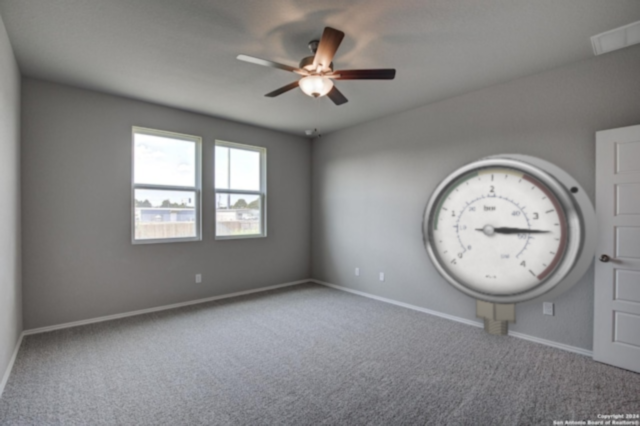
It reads value=3.3 unit=bar
